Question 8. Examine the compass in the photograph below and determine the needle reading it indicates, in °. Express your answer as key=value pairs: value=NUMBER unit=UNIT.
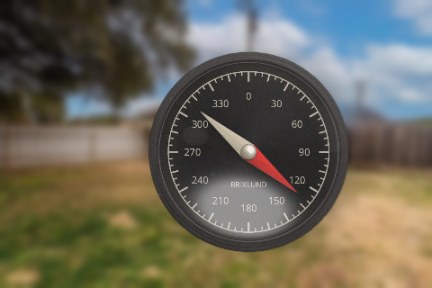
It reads value=130 unit=°
